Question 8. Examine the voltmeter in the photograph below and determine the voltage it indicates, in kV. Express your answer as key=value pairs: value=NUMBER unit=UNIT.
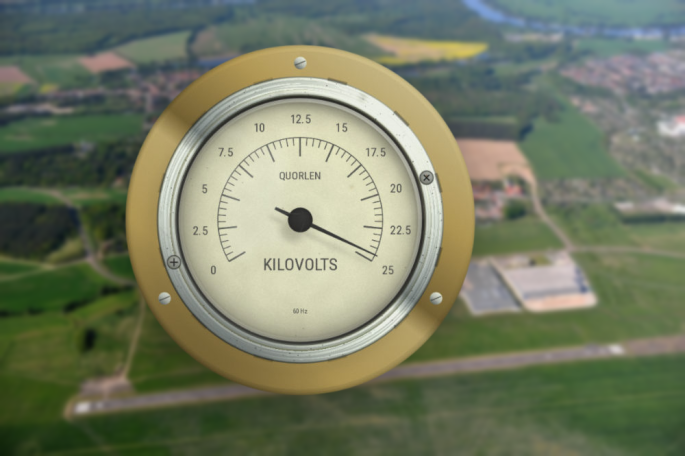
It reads value=24.5 unit=kV
